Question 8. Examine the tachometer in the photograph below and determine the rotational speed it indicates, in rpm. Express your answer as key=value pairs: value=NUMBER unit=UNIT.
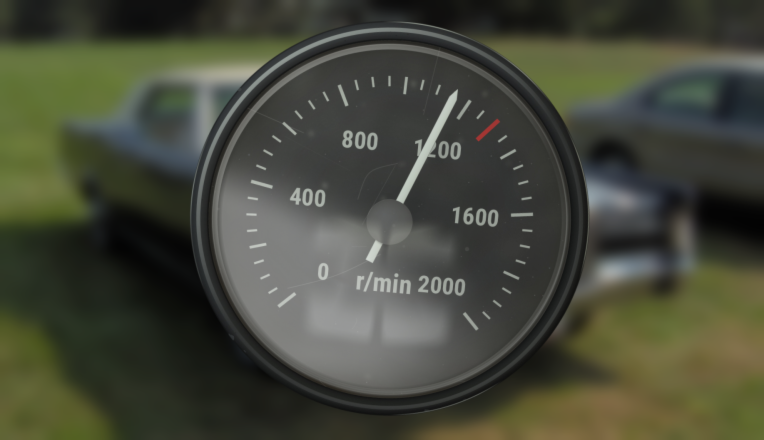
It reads value=1150 unit=rpm
